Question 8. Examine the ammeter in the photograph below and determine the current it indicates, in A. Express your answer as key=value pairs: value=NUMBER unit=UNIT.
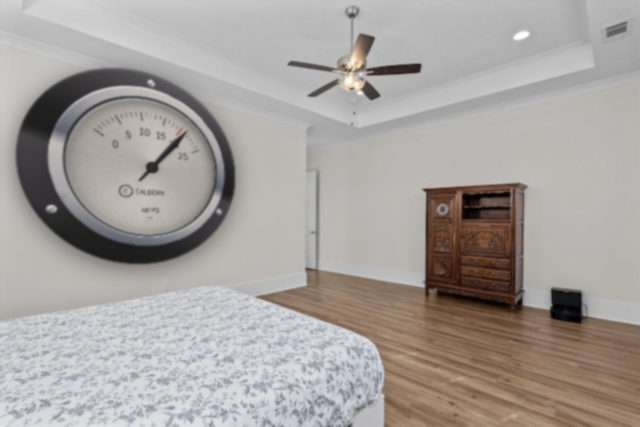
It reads value=20 unit=A
